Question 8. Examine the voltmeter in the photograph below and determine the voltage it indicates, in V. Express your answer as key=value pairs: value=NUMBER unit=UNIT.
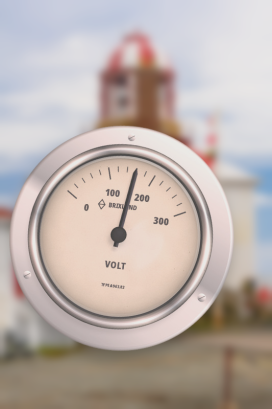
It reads value=160 unit=V
